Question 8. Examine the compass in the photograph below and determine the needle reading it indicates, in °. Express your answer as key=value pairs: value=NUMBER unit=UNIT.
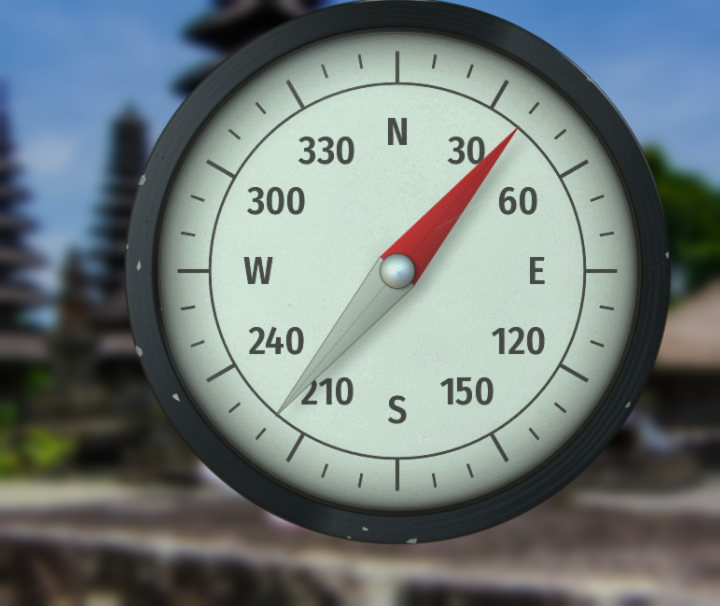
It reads value=40 unit=°
